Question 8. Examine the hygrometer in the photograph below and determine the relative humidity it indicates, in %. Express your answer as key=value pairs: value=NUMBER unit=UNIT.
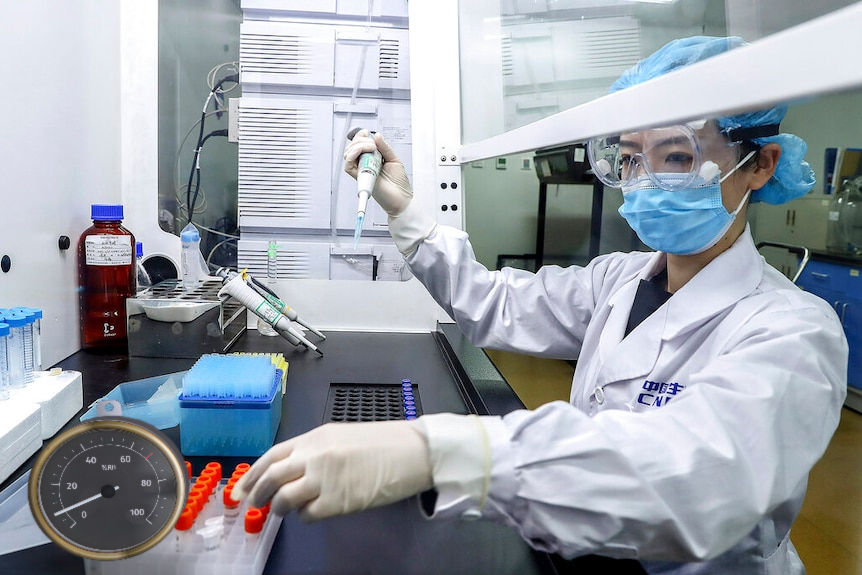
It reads value=8 unit=%
